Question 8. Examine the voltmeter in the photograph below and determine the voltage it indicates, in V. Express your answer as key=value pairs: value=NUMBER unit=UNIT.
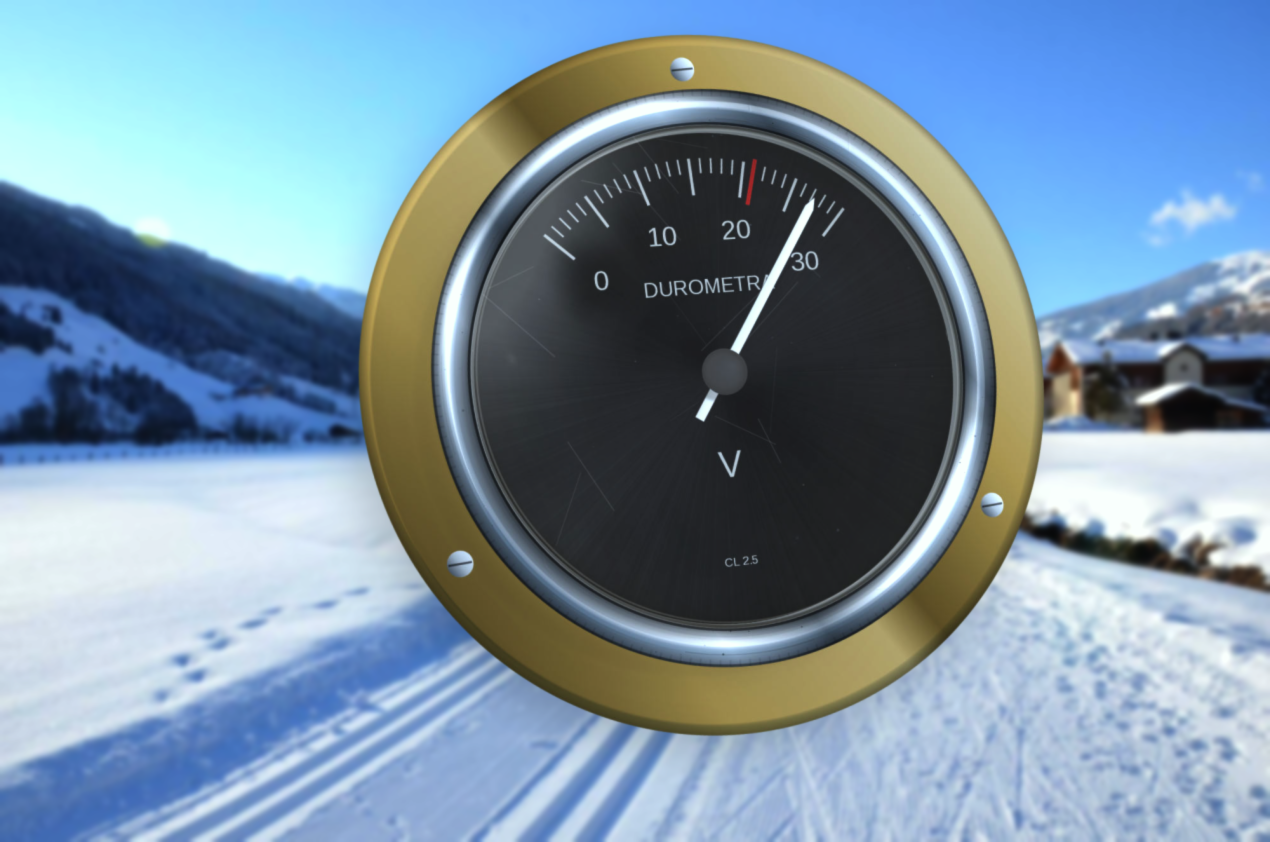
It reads value=27 unit=V
